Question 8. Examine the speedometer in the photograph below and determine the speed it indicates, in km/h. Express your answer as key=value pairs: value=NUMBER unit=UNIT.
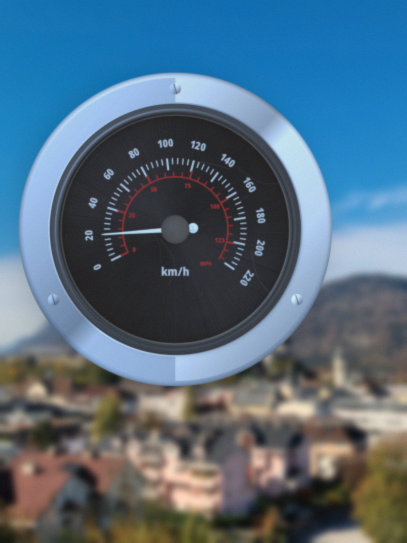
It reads value=20 unit=km/h
